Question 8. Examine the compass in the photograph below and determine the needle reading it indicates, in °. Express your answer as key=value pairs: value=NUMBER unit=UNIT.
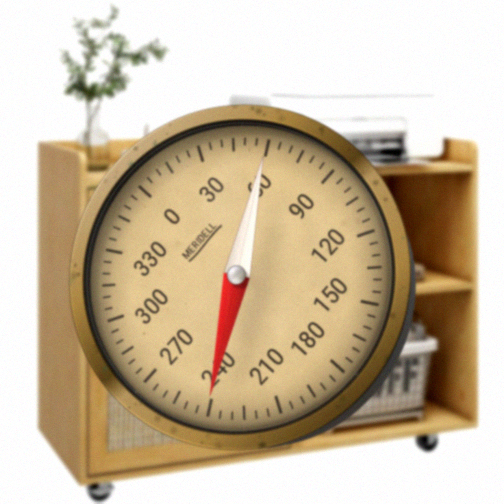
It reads value=240 unit=°
